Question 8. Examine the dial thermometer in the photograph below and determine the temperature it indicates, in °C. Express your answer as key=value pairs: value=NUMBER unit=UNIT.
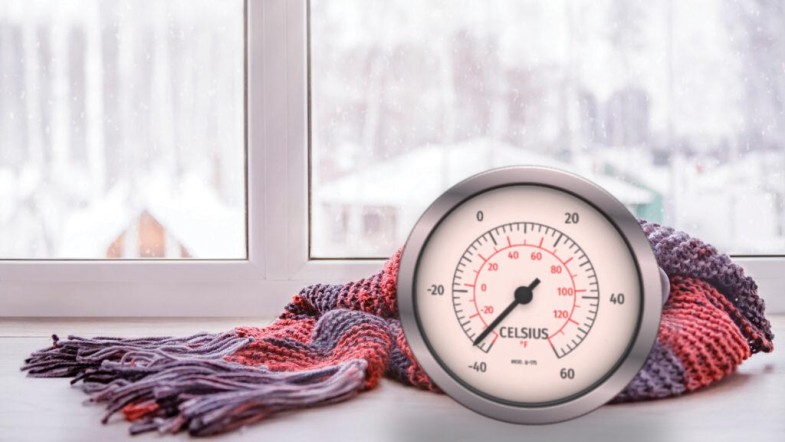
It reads value=-36 unit=°C
